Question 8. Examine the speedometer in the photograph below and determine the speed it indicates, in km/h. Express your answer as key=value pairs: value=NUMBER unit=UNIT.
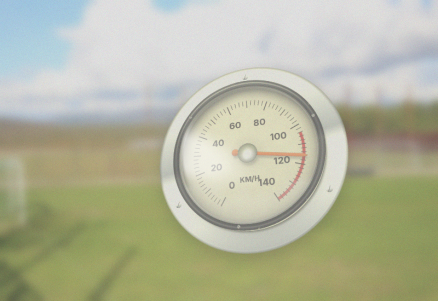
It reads value=116 unit=km/h
